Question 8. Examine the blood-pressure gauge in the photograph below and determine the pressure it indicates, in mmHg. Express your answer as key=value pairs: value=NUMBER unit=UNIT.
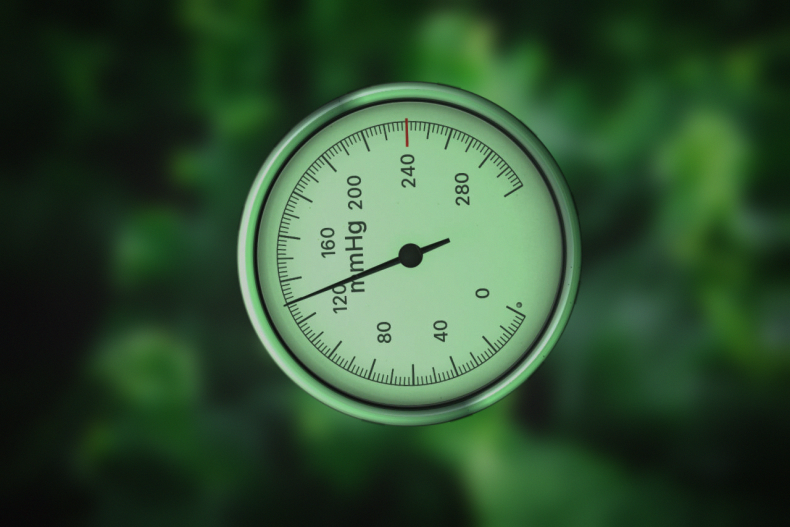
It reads value=130 unit=mmHg
